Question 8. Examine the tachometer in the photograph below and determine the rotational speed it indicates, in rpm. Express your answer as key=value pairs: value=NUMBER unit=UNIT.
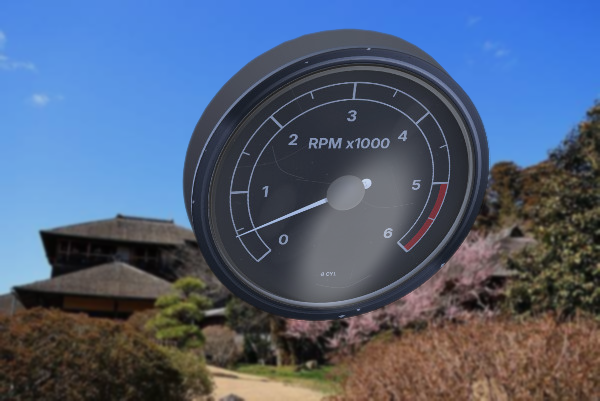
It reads value=500 unit=rpm
